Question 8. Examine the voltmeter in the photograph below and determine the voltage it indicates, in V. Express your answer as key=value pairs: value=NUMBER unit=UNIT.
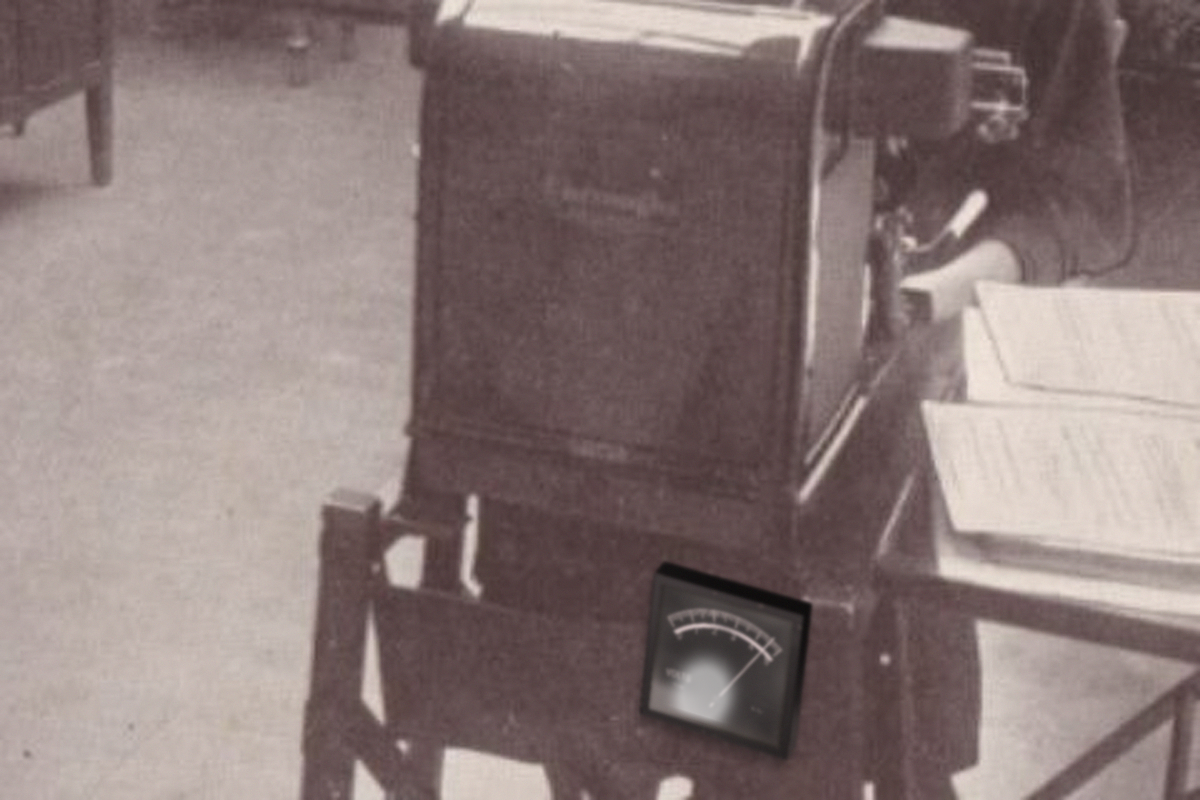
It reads value=4.5 unit=V
